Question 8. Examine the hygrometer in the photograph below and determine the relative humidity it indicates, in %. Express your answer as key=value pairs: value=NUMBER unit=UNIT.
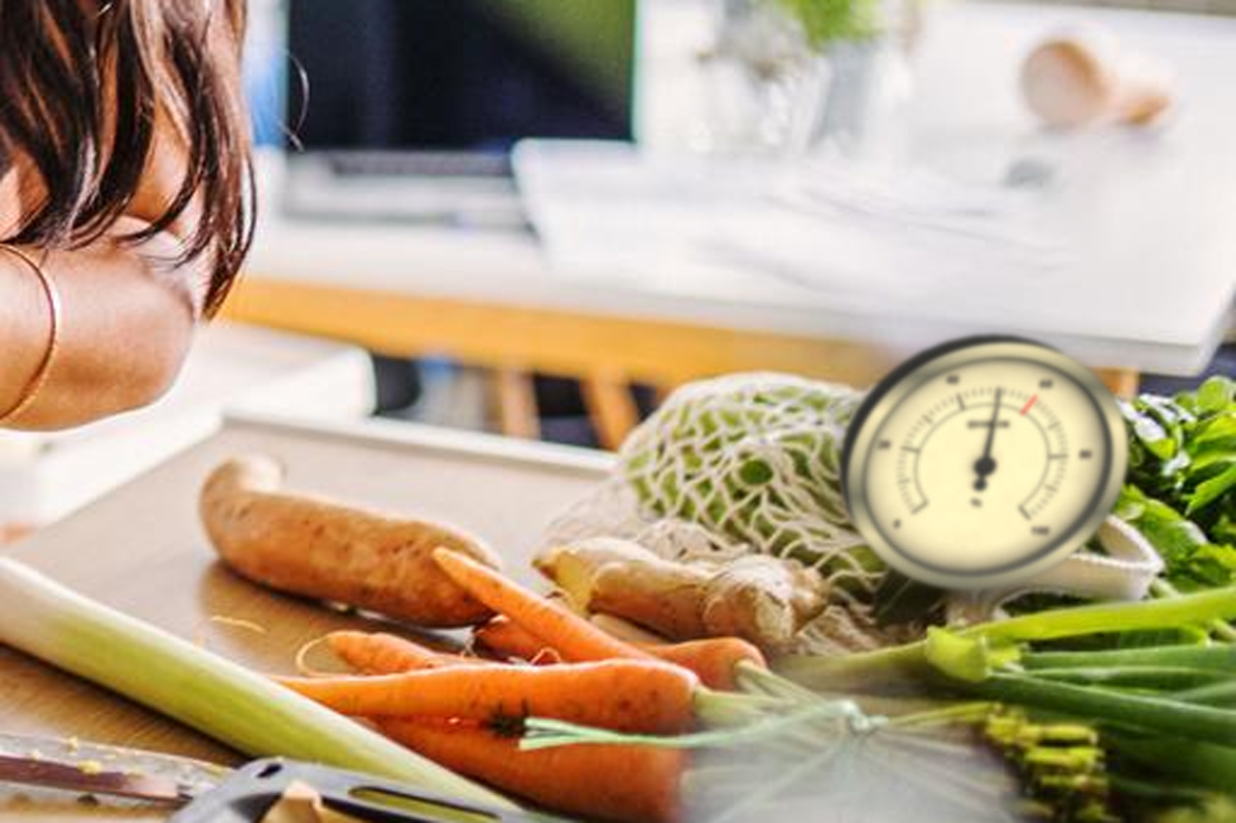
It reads value=50 unit=%
